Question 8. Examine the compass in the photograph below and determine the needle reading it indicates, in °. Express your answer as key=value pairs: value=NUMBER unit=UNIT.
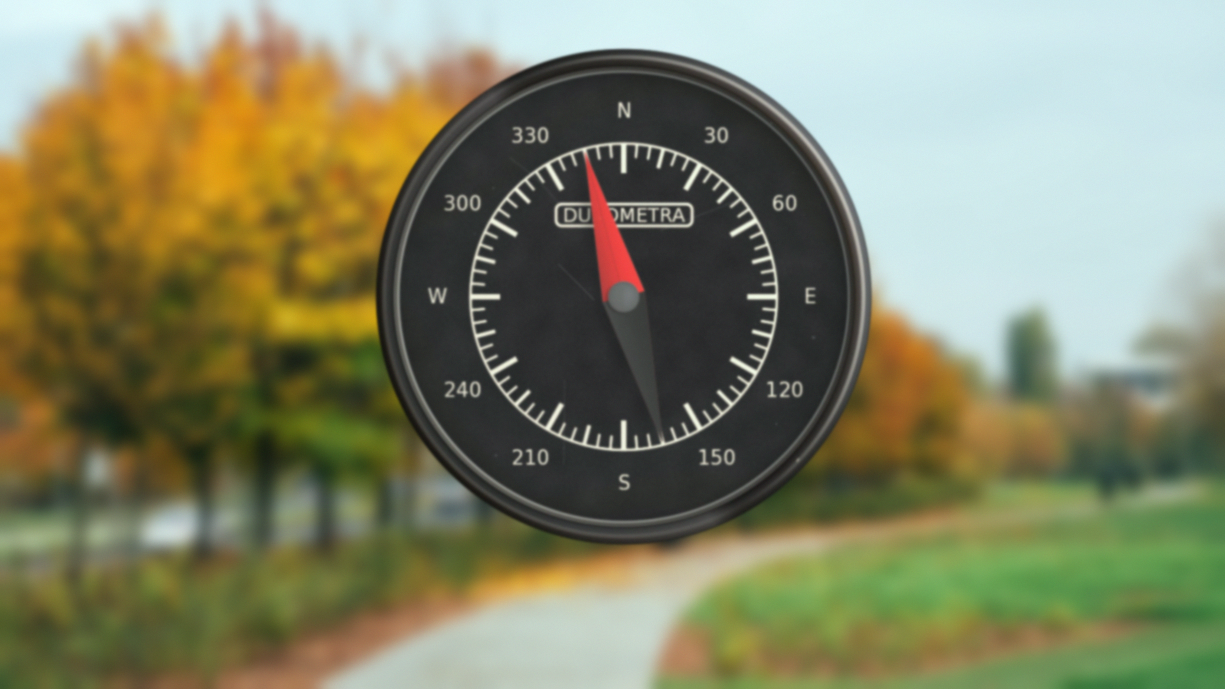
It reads value=345 unit=°
